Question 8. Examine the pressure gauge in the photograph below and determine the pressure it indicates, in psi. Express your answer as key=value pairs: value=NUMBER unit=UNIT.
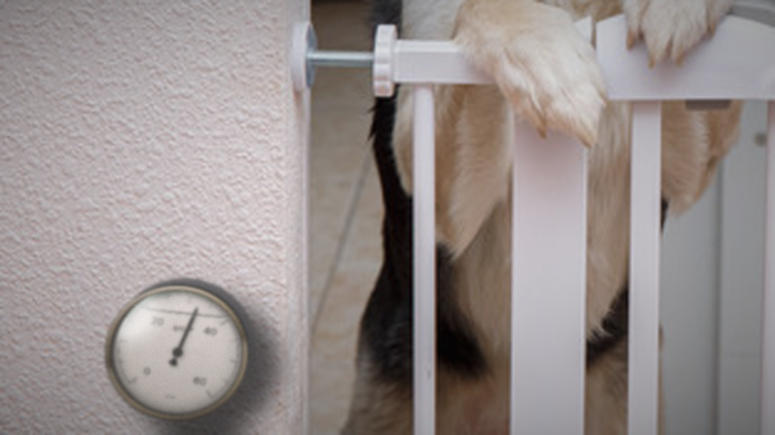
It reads value=32.5 unit=psi
